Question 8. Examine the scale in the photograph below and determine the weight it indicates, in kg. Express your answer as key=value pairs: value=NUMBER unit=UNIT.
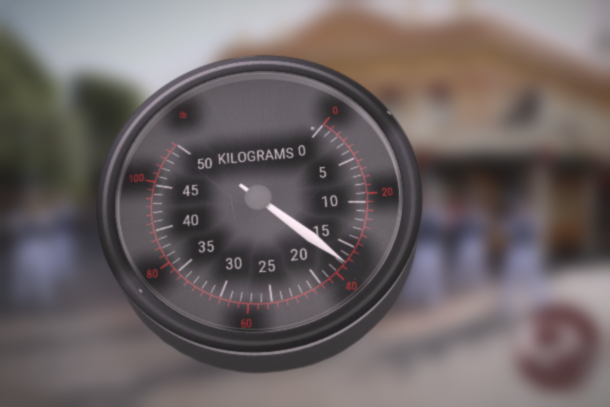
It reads value=17 unit=kg
